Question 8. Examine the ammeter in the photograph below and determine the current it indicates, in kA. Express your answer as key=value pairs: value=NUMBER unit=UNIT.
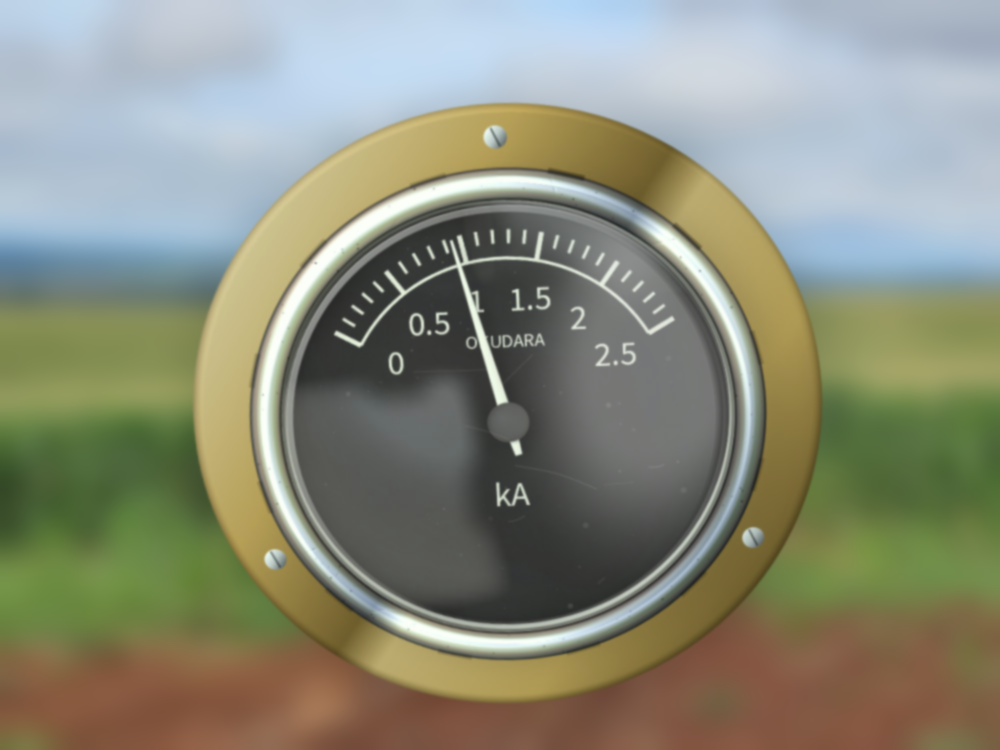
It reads value=0.95 unit=kA
